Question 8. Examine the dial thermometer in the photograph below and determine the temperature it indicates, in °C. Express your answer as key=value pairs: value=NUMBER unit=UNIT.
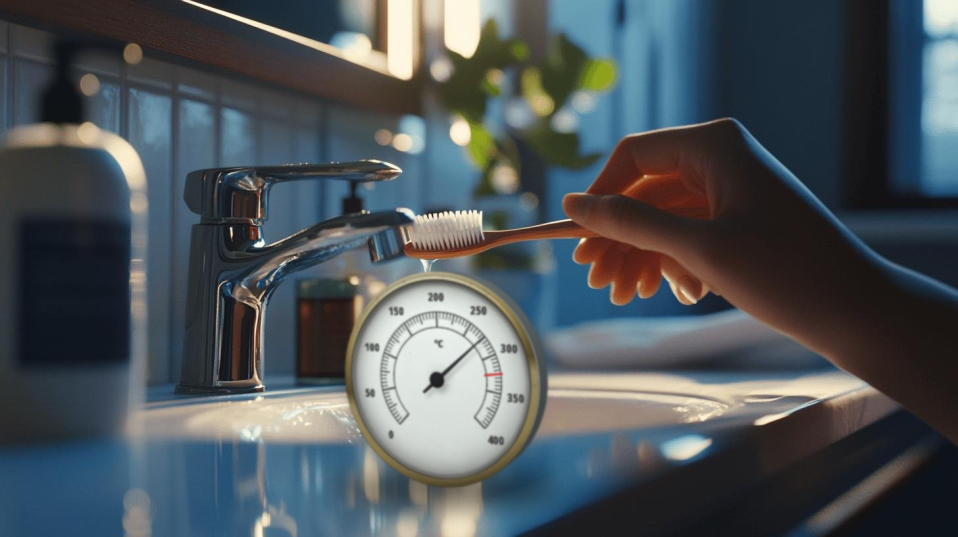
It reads value=275 unit=°C
